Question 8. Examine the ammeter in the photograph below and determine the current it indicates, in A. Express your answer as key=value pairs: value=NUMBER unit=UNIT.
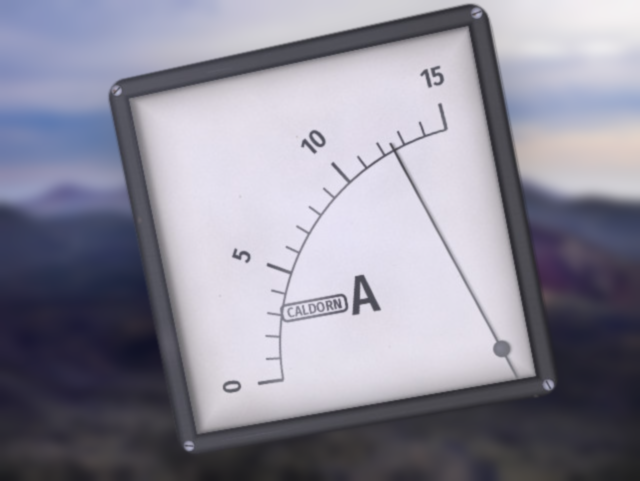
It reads value=12.5 unit=A
